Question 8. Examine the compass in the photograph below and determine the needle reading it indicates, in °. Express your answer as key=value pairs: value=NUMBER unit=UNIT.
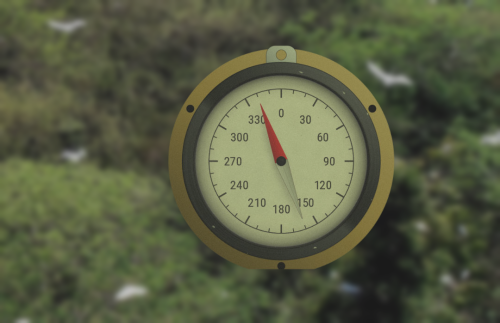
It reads value=340 unit=°
